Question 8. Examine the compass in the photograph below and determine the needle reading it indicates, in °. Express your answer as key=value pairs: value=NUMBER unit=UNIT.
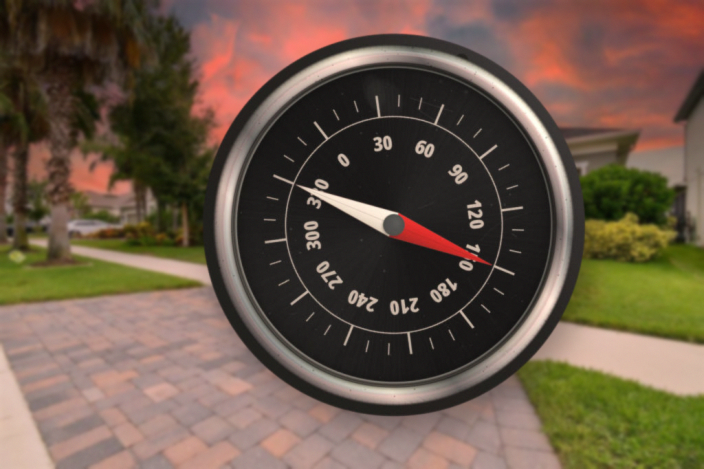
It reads value=150 unit=°
